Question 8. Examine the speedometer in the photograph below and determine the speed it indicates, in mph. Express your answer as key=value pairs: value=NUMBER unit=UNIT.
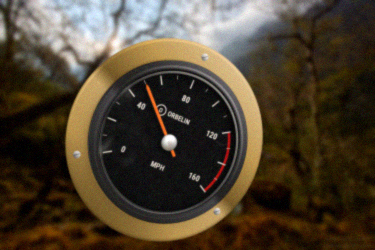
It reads value=50 unit=mph
